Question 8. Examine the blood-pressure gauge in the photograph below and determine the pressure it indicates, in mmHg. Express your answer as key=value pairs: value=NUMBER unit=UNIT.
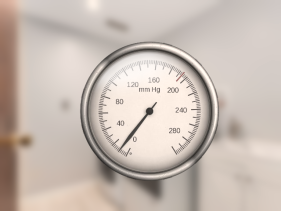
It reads value=10 unit=mmHg
